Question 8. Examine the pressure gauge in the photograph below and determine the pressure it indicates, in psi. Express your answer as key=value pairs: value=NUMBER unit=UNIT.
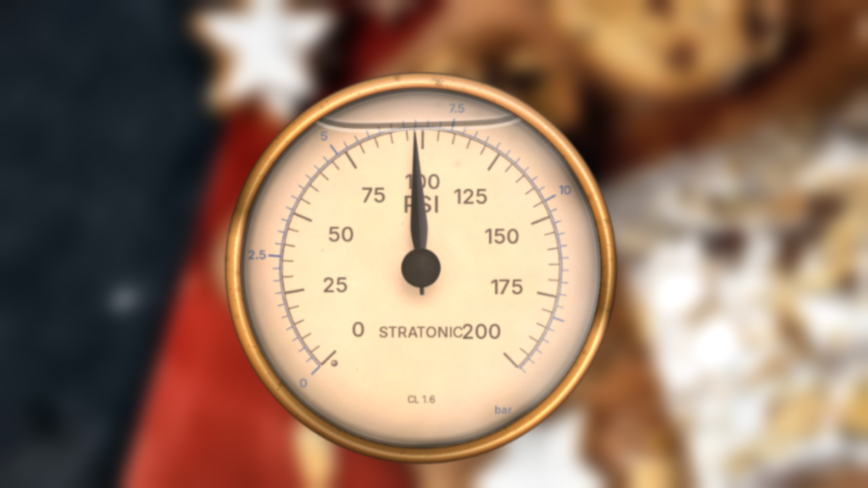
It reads value=97.5 unit=psi
